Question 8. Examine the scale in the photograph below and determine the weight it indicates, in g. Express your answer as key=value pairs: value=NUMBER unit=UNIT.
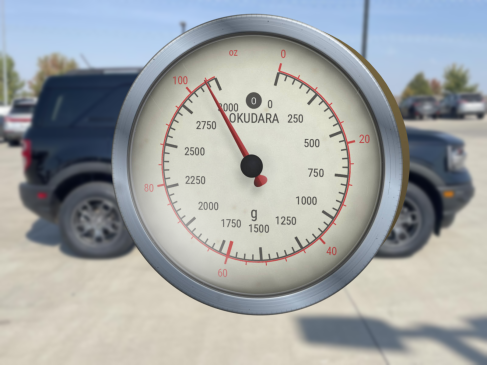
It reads value=2950 unit=g
